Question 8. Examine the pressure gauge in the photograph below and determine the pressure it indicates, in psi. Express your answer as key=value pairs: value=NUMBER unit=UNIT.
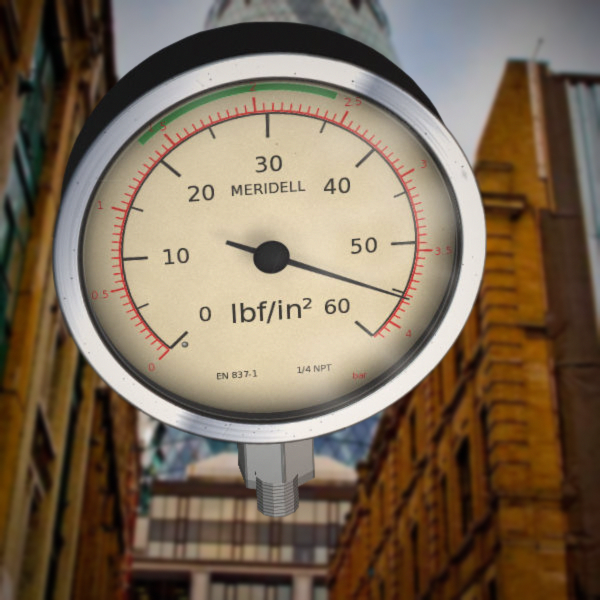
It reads value=55 unit=psi
